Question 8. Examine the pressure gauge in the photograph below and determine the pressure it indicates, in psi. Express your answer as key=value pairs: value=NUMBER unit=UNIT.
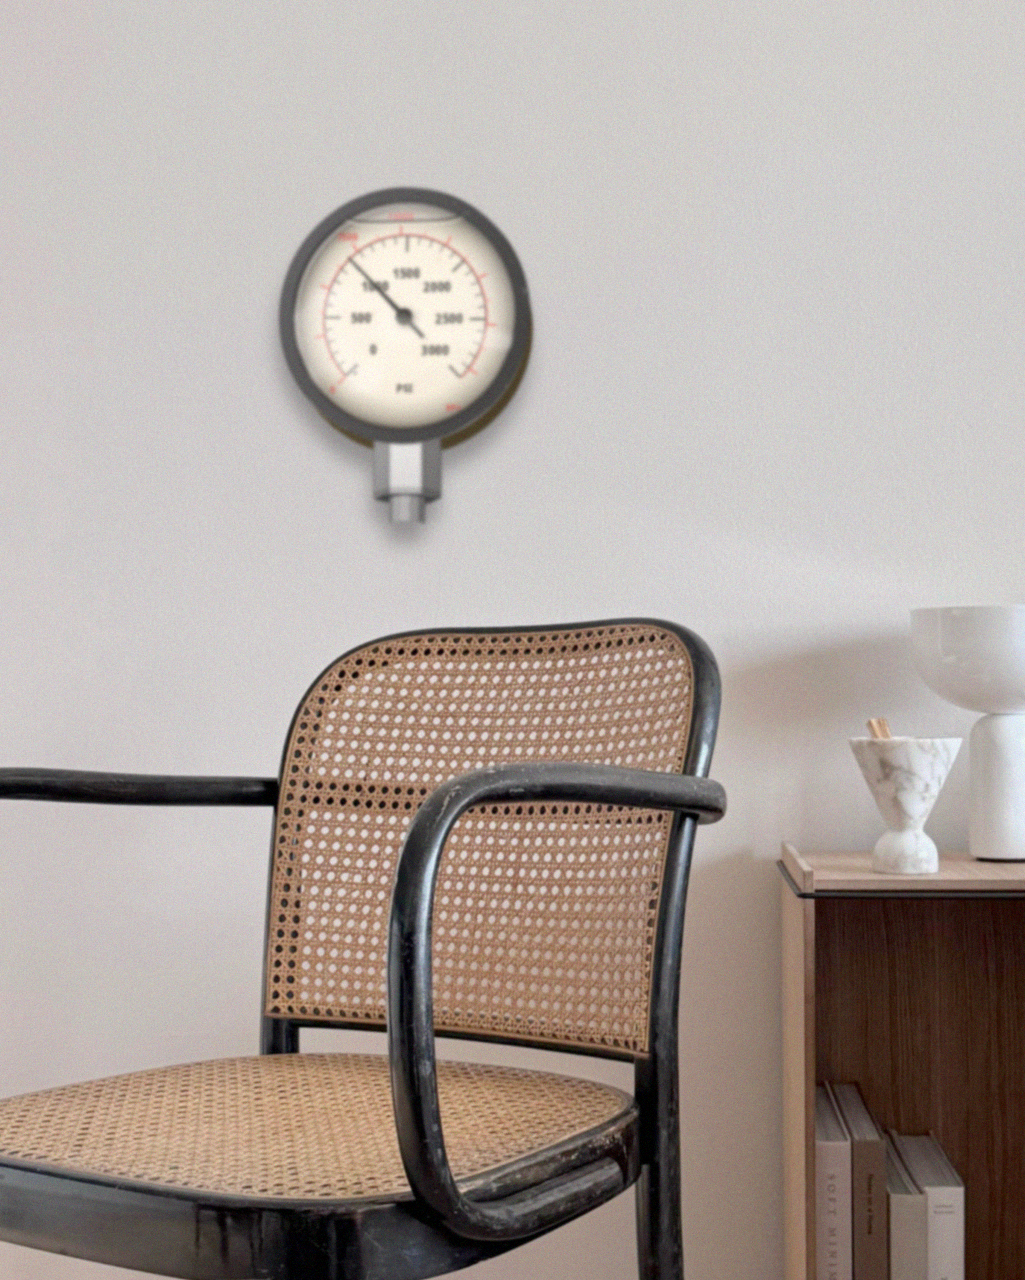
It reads value=1000 unit=psi
